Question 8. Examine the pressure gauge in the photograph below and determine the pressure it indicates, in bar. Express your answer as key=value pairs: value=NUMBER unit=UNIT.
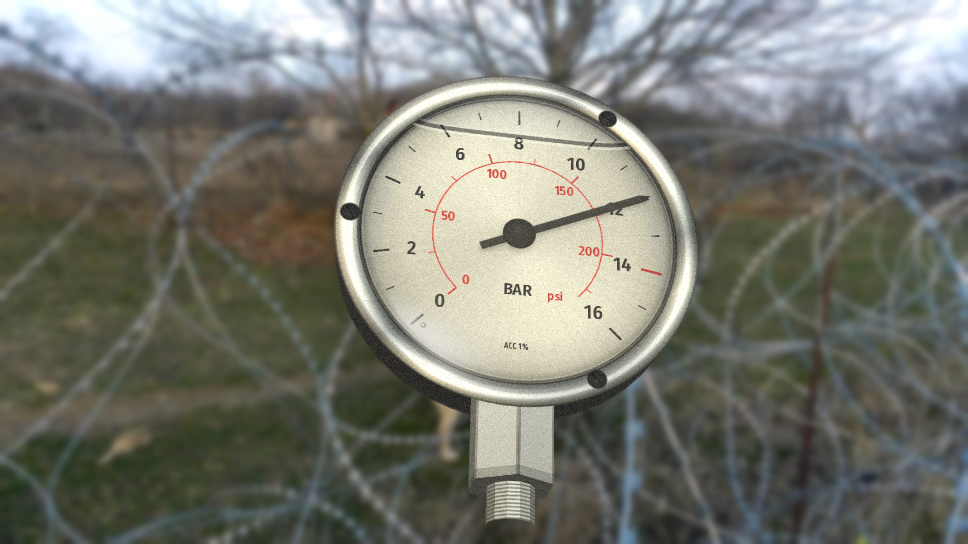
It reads value=12 unit=bar
